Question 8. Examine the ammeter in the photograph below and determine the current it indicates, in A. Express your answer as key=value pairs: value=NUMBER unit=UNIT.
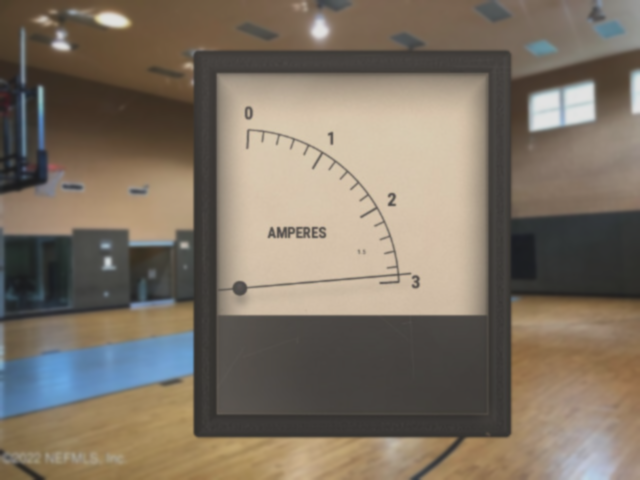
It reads value=2.9 unit=A
